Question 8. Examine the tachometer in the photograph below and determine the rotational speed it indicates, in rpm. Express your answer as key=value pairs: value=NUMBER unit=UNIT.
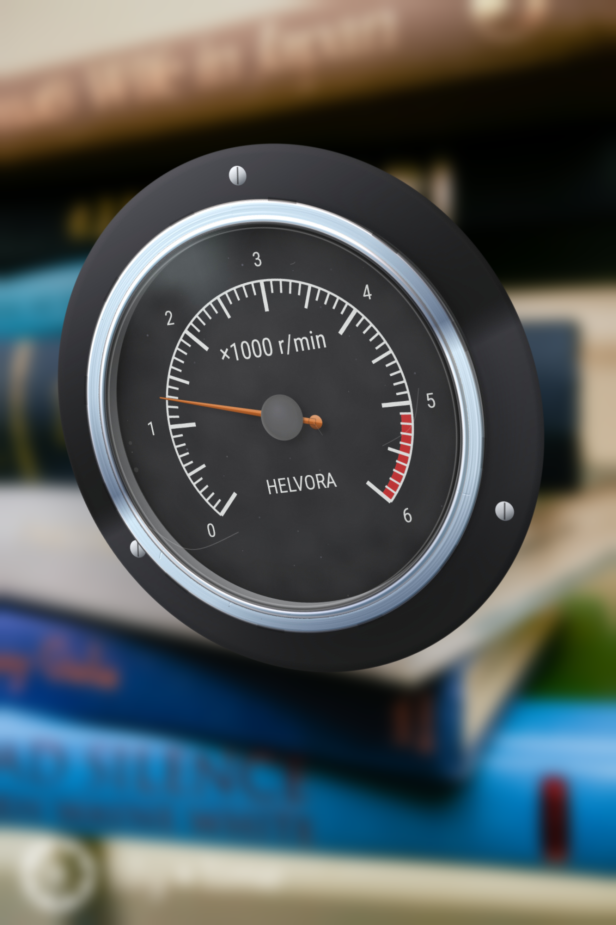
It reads value=1300 unit=rpm
